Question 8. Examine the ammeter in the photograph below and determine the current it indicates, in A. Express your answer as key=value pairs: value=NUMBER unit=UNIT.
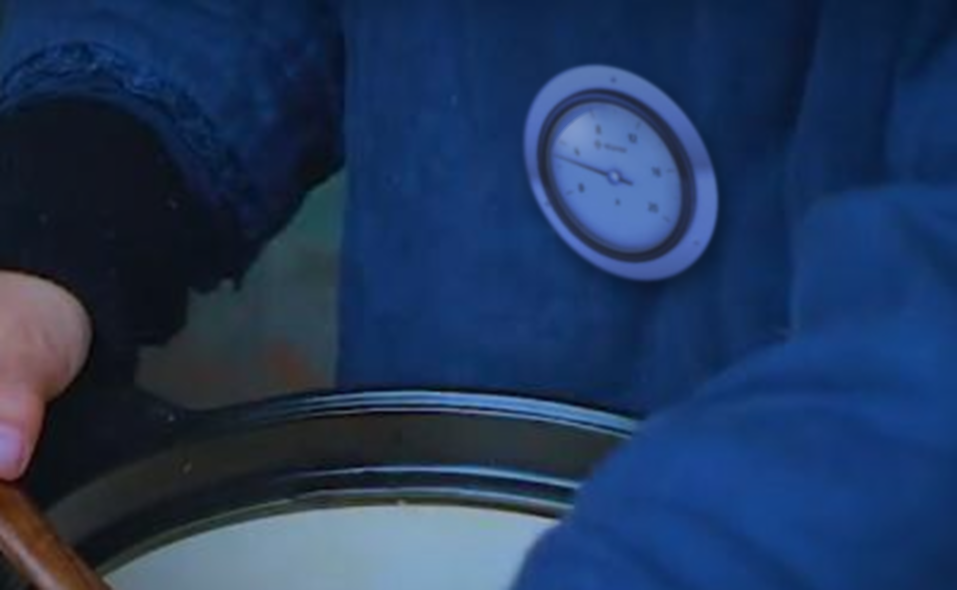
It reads value=3 unit=A
